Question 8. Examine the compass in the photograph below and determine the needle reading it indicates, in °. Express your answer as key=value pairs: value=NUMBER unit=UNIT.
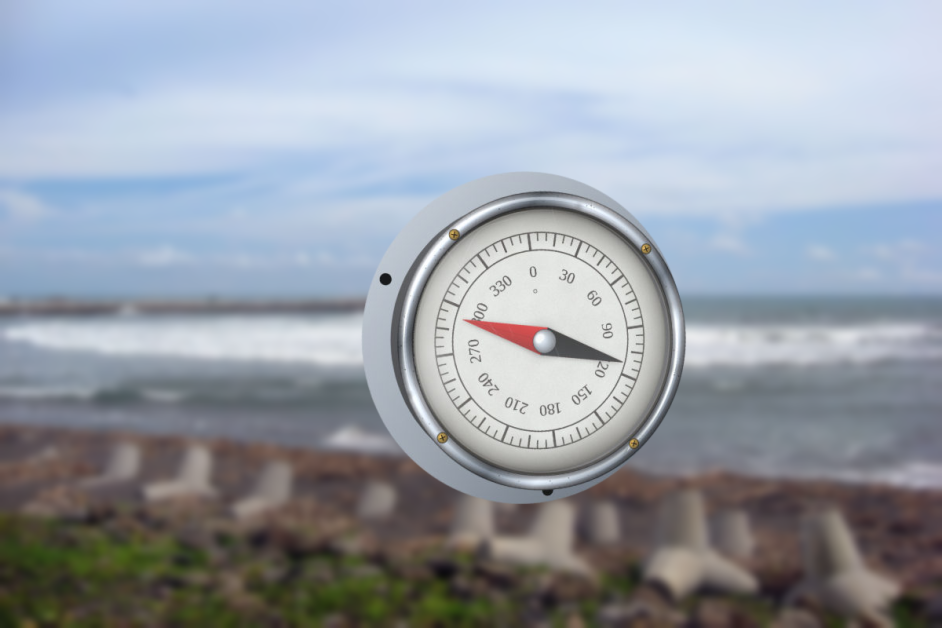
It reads value=292.5 unit=°
